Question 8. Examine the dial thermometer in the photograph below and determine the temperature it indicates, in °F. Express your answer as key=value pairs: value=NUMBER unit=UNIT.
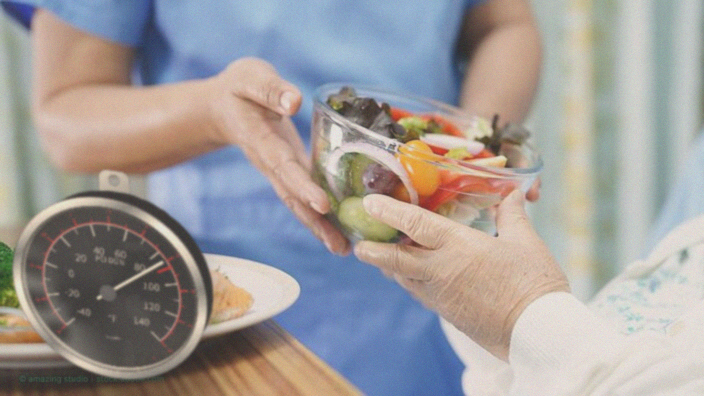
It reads value=85 unit=°F
